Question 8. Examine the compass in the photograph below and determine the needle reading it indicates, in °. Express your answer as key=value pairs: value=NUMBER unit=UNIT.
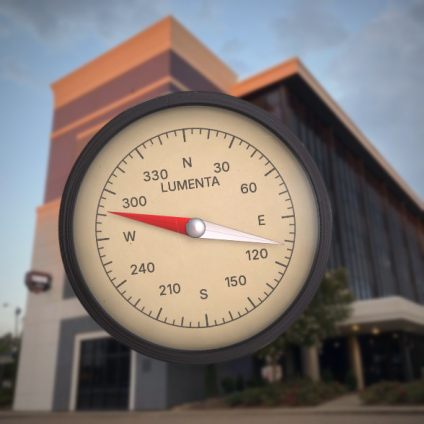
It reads value=287.5 unit=°
